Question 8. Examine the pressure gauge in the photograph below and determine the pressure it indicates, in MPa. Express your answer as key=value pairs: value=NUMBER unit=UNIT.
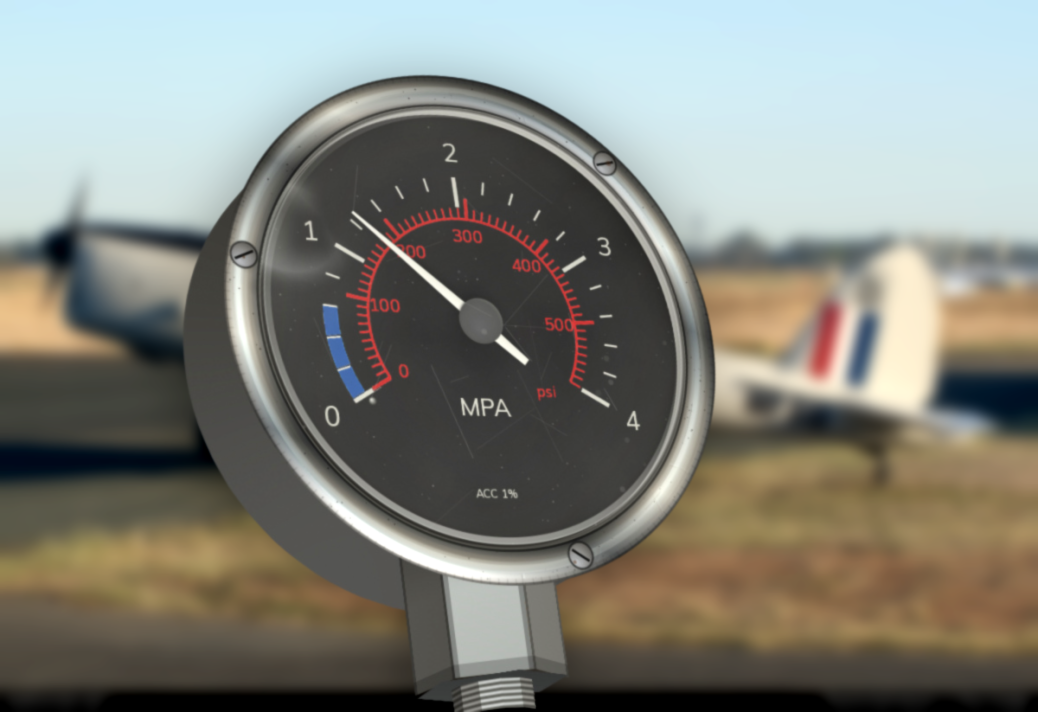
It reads value=1.2 unit=MPa
